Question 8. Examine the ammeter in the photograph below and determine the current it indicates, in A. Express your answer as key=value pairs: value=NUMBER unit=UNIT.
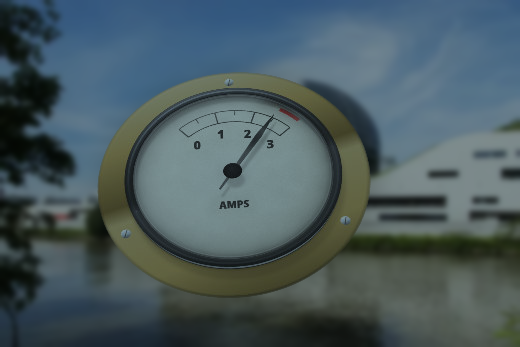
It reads value=2.5 unit=A
